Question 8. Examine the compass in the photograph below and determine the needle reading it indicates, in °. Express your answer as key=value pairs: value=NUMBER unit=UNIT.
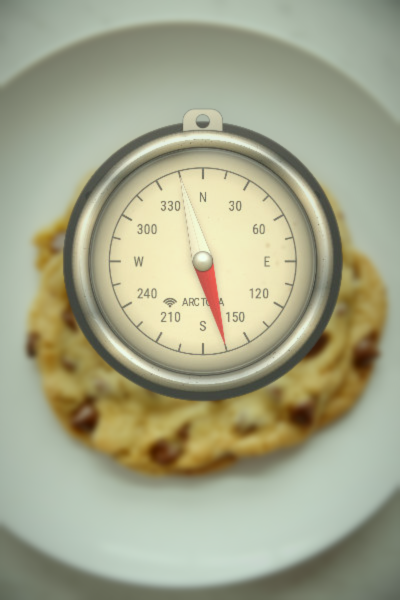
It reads value=165 unit=°
